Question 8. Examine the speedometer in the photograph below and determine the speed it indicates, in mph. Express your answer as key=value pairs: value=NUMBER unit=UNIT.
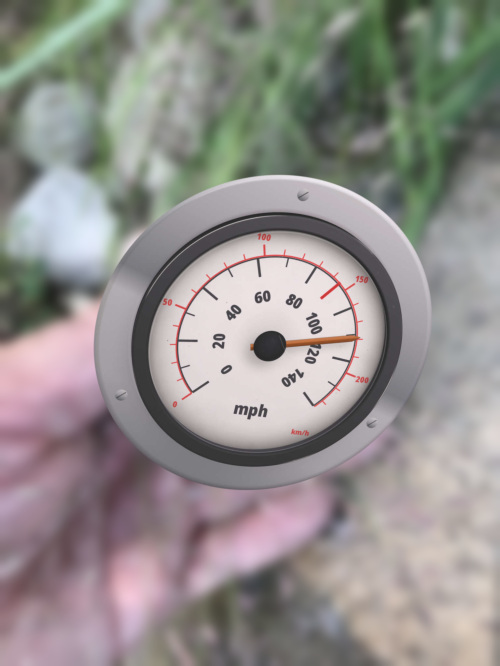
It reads value=110 unit=mph
